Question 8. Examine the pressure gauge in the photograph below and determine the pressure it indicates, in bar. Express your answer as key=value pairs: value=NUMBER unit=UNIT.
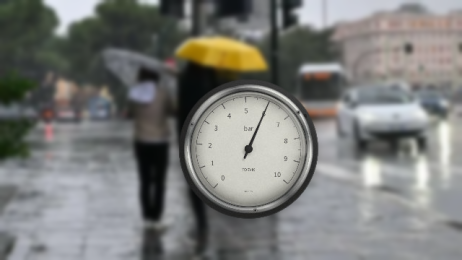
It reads value=6 unit=bar
